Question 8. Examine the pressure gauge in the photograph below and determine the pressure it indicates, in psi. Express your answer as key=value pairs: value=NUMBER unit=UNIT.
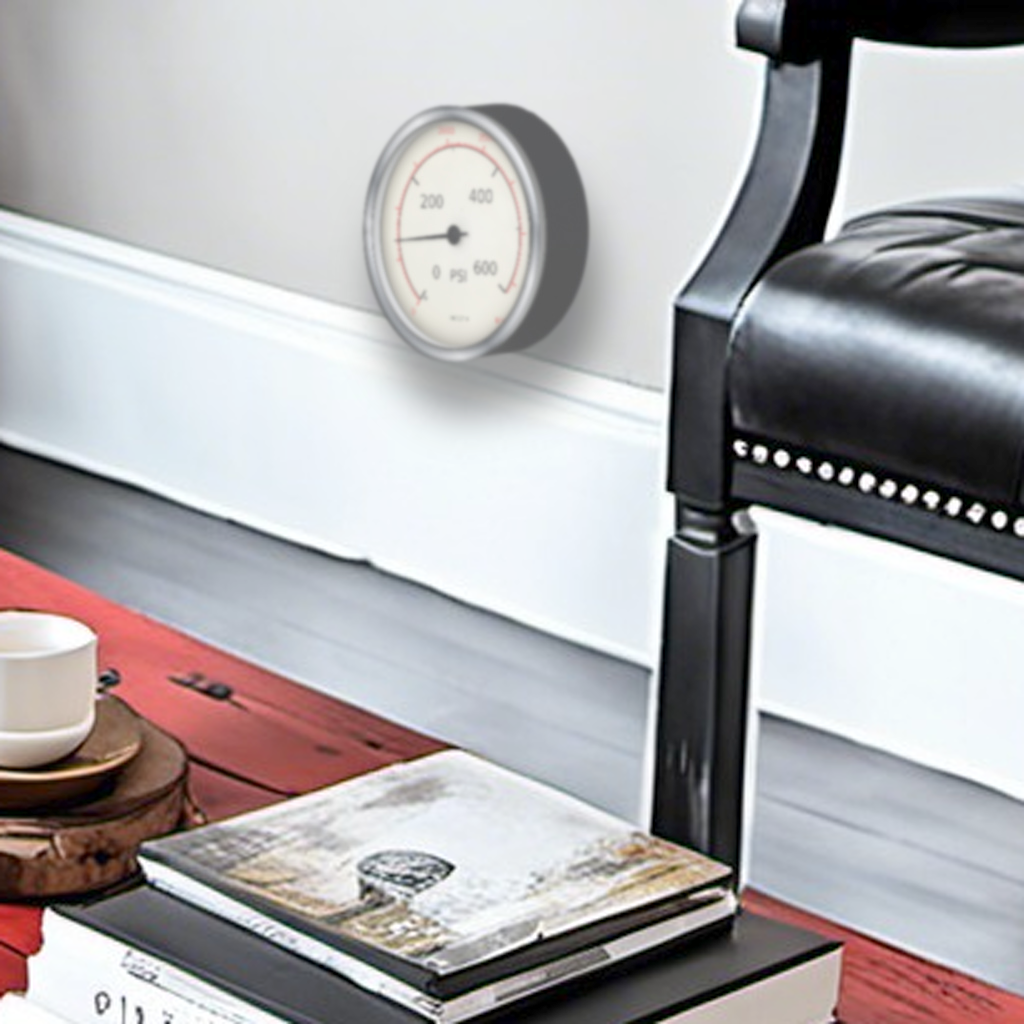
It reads value=100 unit=psi
